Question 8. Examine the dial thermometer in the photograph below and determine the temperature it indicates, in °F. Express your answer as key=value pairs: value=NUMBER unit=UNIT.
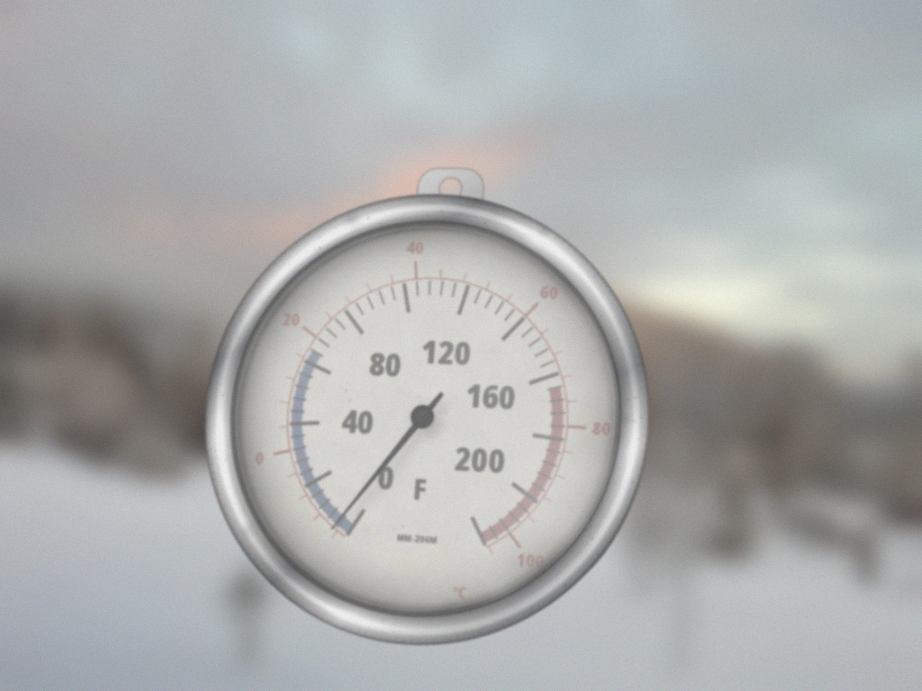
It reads value=4 unit=°F
